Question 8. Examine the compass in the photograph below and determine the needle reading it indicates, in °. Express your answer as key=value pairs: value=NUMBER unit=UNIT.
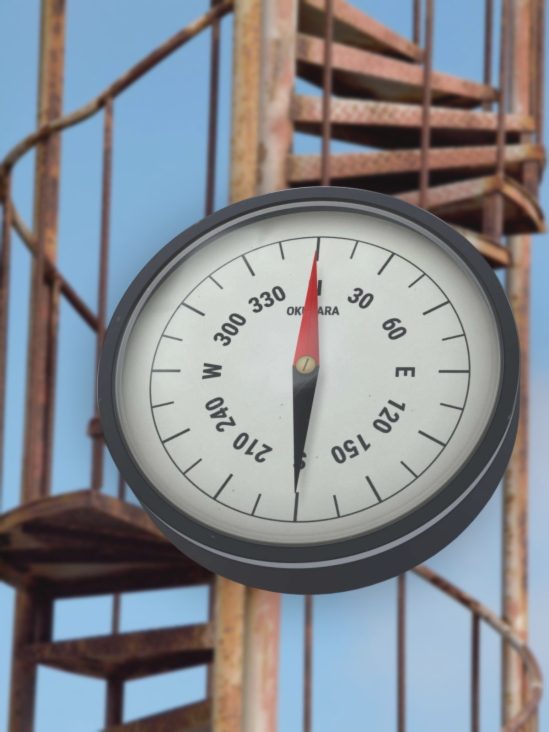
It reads value=0 unit=°
